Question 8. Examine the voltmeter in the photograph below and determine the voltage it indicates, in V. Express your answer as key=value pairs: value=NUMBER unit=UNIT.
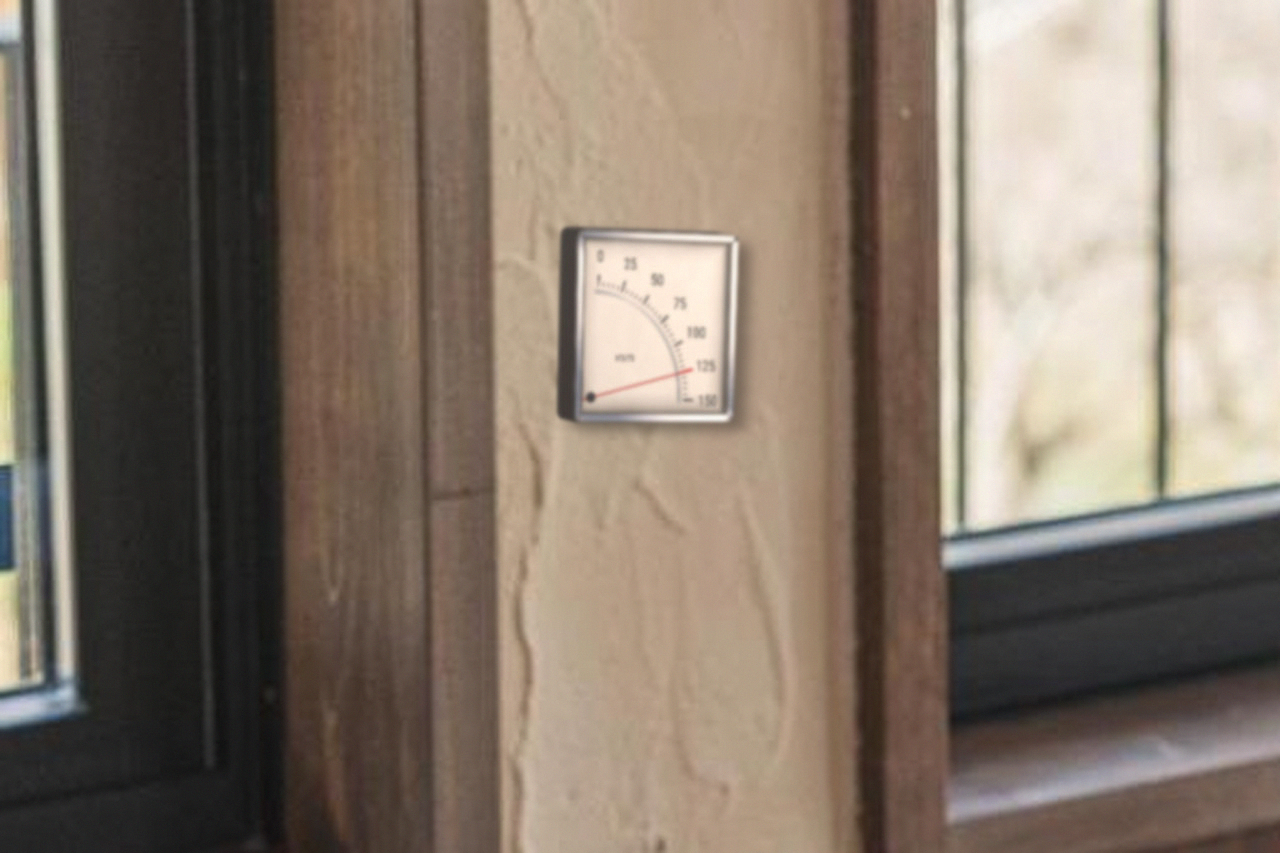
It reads value=125 unit=V
